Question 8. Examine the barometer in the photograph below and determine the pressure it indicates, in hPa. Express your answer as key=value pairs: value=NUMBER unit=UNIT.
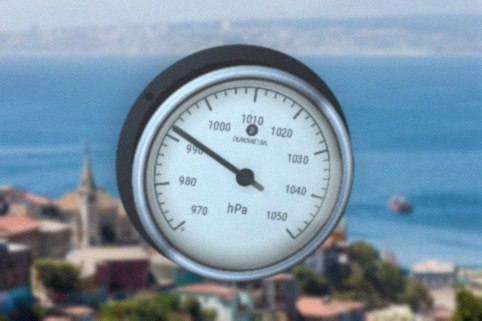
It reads value=992 unit=hPa
